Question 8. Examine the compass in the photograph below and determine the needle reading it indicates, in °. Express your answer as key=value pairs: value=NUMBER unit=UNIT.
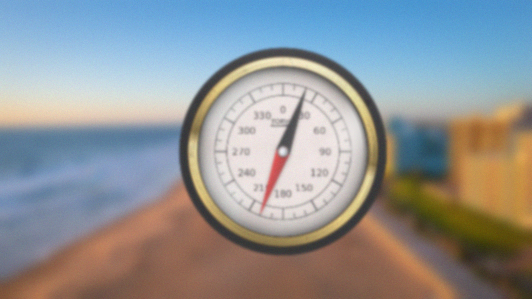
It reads value=200 unit=°
